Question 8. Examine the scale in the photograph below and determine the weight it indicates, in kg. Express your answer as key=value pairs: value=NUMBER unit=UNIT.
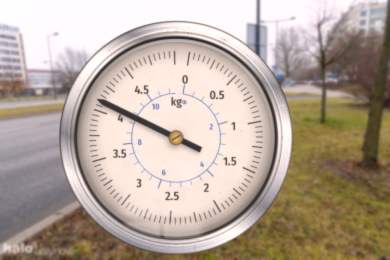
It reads value=4.1 unit=kg
